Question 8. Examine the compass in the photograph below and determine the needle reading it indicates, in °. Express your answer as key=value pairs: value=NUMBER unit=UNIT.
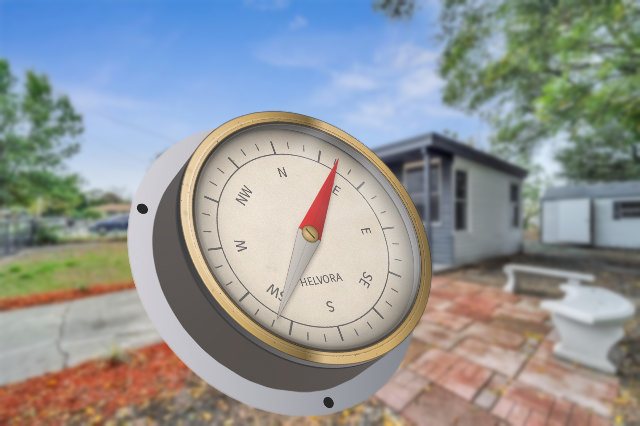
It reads value=40 unit=°
